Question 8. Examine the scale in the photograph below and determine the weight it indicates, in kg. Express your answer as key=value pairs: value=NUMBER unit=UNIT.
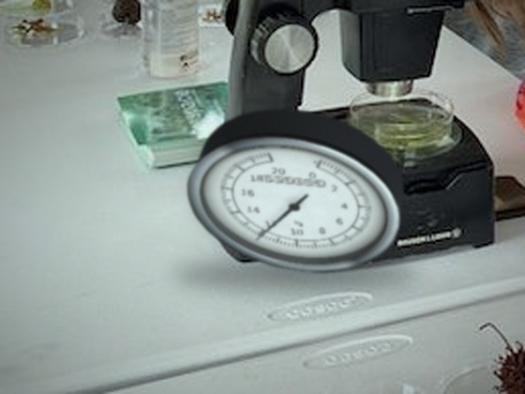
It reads value=12 unit=kg
